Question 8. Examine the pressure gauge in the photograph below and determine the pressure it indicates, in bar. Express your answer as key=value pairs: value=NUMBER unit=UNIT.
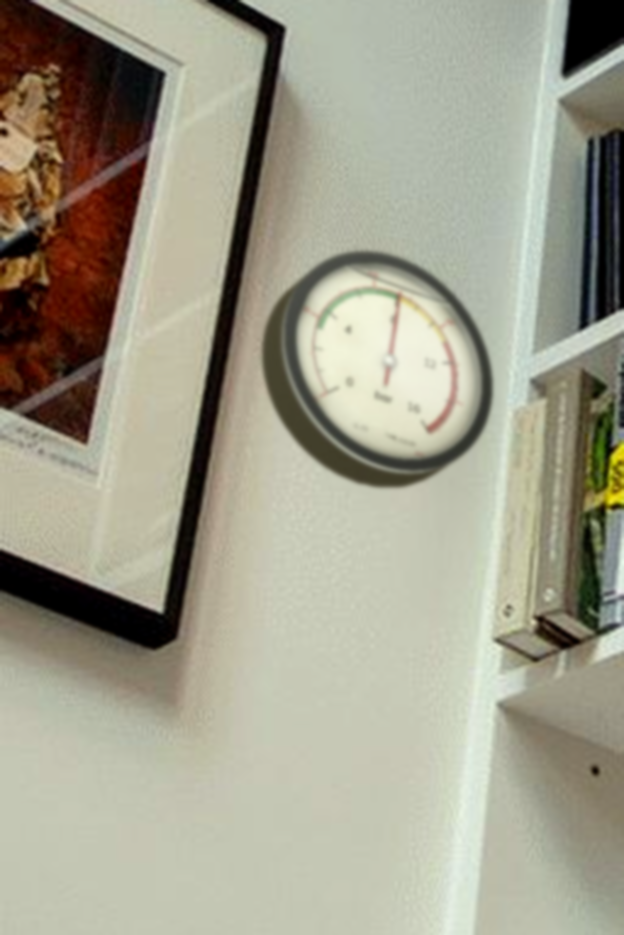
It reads value=8 unit=bar
